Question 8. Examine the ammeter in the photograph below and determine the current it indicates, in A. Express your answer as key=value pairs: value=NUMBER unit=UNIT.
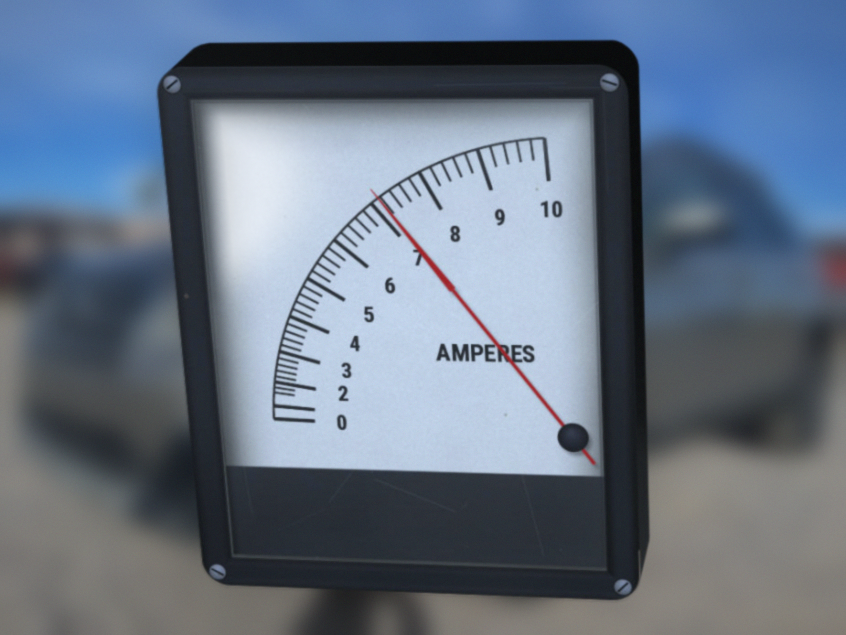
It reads value=7.2 unit=A
